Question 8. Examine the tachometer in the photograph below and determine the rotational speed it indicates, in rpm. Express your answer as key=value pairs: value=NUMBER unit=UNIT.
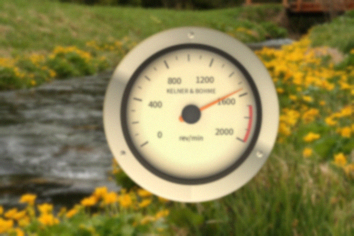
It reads value=1550 unit=rpm
